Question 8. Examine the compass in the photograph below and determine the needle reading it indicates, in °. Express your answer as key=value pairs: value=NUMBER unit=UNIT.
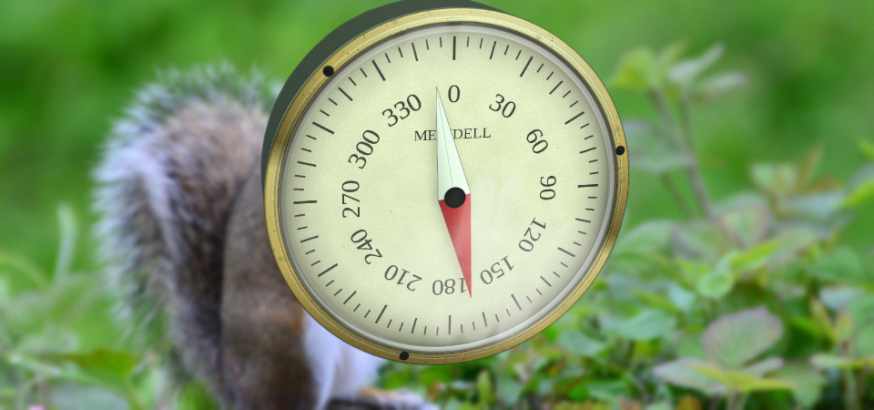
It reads value=170 unit=°
